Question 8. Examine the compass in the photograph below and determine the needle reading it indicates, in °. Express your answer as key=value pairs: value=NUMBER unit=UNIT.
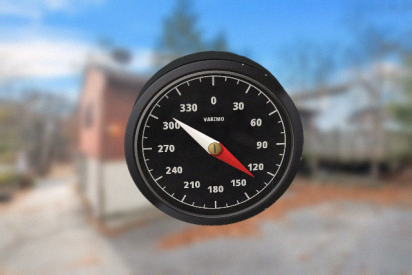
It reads value=130 unit=°
